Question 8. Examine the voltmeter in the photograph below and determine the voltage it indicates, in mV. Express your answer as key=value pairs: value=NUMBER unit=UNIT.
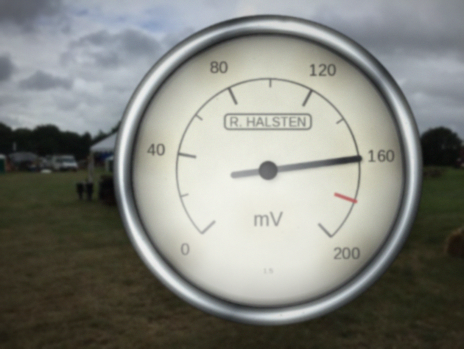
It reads value=160 unit=mV
